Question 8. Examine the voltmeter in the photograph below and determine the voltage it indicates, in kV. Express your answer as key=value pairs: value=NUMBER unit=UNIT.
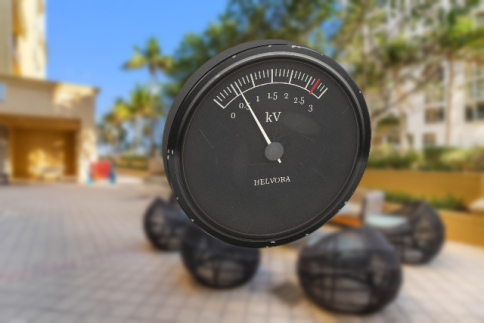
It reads value=0.6 unit=kV
